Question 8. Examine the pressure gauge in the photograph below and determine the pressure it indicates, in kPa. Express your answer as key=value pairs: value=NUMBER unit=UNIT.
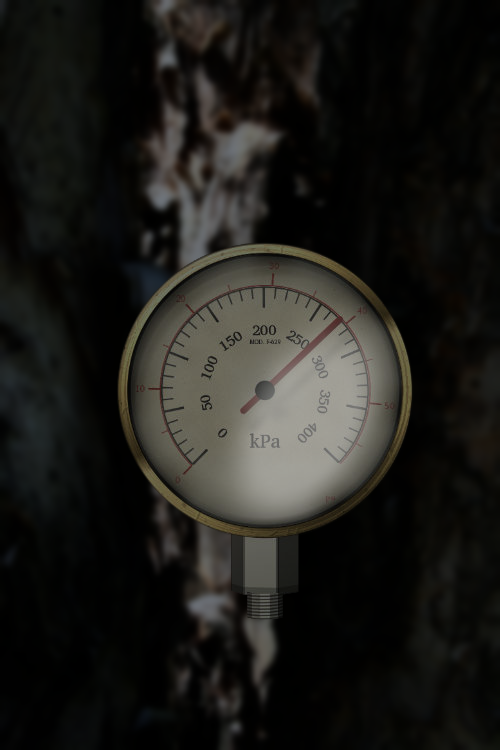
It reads value=270 unit=kPa
